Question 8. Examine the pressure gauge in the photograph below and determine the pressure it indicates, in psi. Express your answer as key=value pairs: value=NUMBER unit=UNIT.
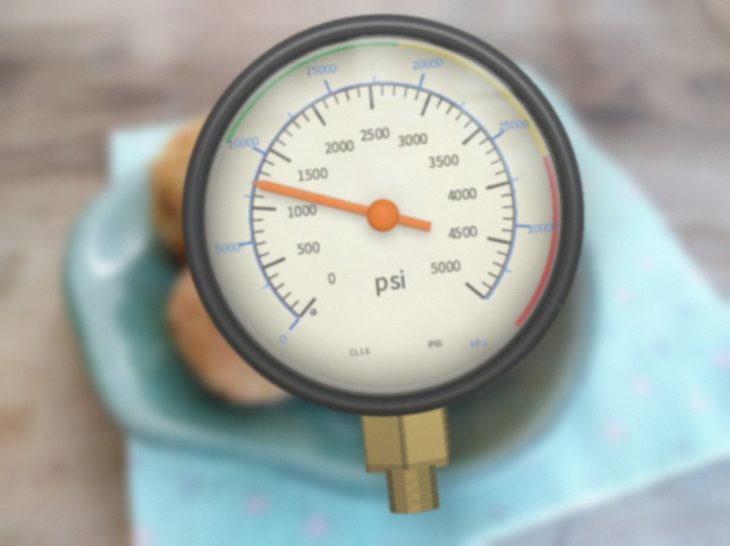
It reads value=1200 unit=psi
